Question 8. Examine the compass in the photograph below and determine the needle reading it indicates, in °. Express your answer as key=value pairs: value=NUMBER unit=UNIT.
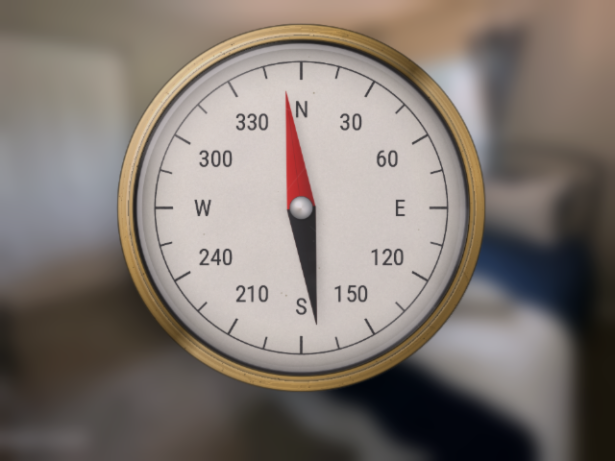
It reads value=352.5 unit=°
